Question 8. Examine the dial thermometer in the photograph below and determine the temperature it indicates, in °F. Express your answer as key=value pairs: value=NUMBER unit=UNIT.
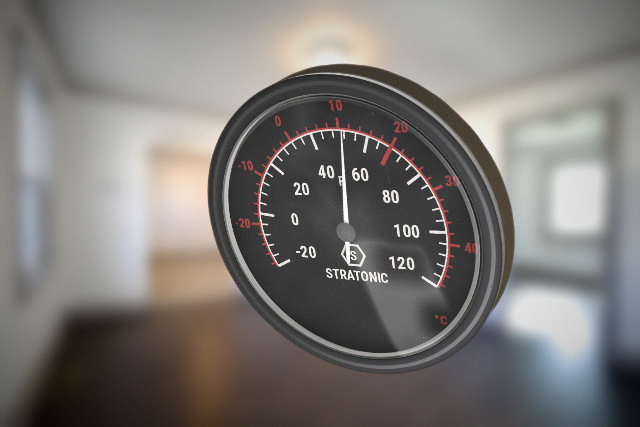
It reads value=52 unit=°F
